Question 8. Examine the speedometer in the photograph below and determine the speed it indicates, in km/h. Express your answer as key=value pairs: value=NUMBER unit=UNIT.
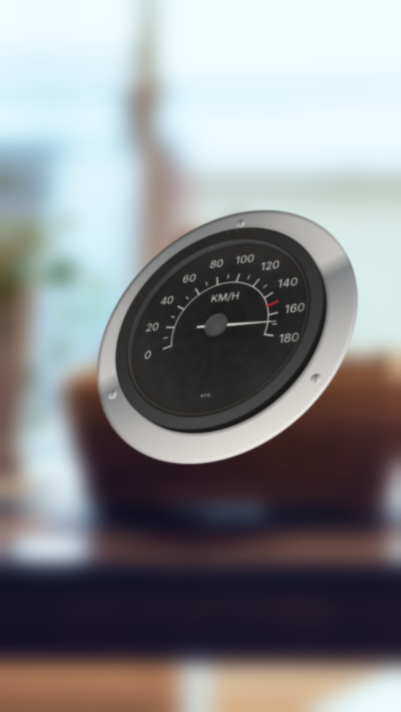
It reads value=170 unit=km/h
